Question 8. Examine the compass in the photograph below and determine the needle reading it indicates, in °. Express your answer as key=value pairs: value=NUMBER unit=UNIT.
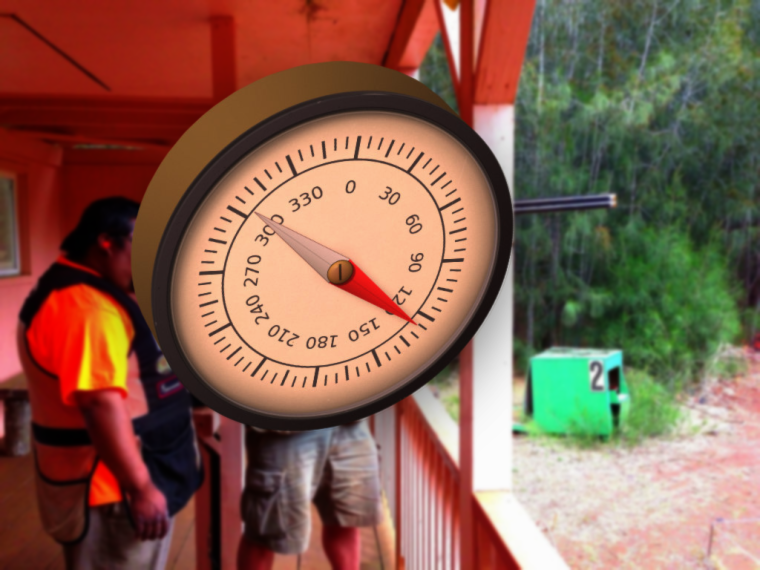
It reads value=125 unit=°
